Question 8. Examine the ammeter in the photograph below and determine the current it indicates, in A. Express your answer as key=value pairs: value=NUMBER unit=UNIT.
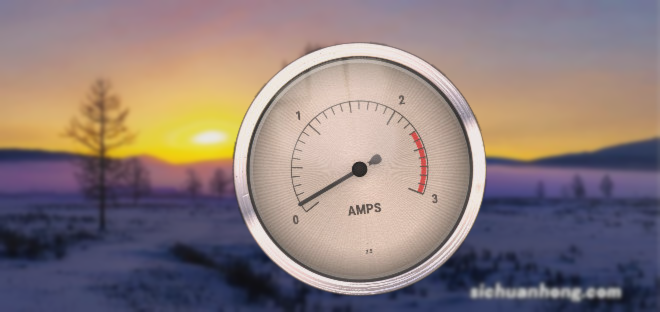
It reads value=0.1 unit=A
